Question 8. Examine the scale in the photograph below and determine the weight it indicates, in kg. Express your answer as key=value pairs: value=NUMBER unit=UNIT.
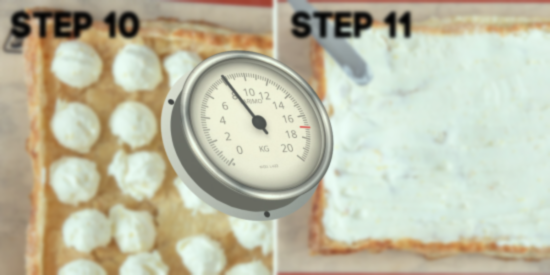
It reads value=8 unit=kg
